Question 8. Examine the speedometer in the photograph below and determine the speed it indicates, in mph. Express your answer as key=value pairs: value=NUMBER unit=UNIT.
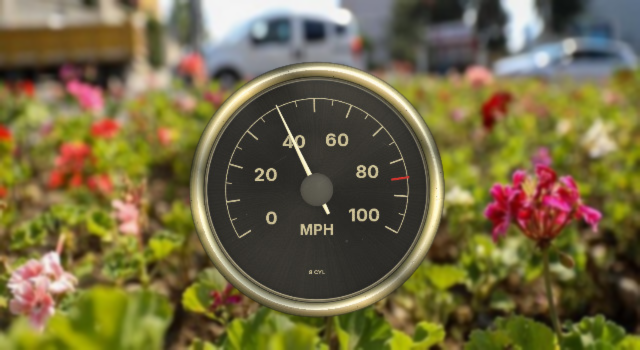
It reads value=40 unit=mph
